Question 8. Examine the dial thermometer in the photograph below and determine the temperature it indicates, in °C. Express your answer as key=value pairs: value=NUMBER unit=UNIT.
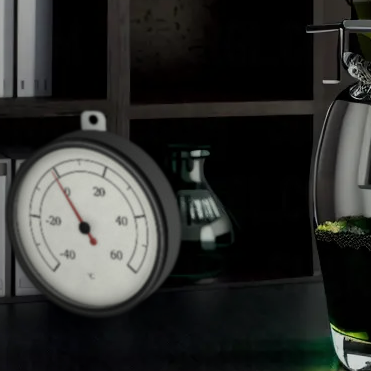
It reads value=0 unit=°C
